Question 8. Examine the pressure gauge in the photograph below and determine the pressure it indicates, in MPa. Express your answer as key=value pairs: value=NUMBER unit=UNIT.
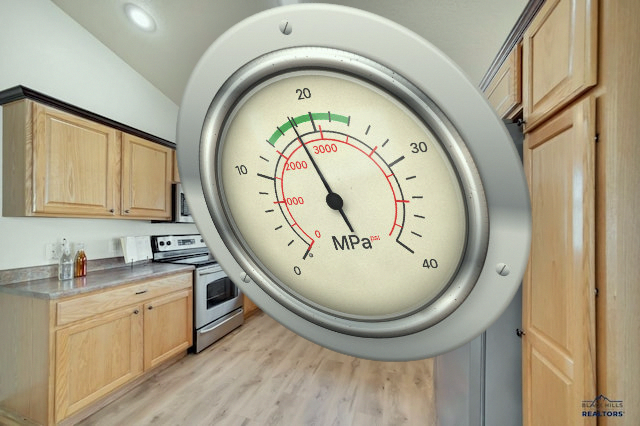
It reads value=18 unit=MPa
